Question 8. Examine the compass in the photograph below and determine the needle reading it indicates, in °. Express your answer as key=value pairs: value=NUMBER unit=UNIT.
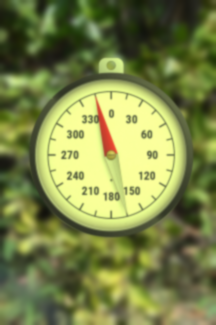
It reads value=345 unit=°
